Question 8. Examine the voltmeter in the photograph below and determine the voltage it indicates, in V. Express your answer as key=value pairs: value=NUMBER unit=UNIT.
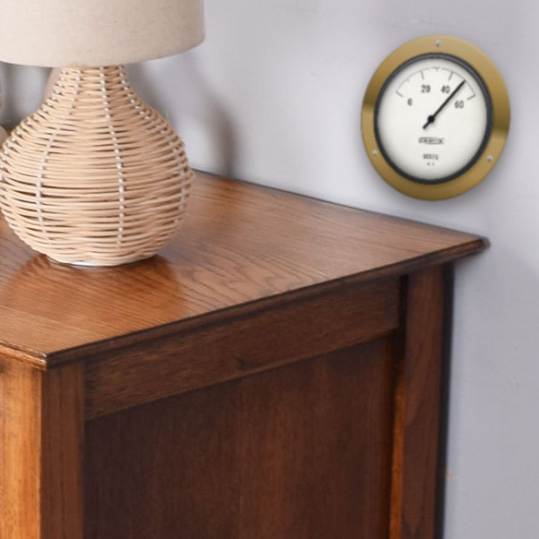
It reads value=50 unit=V
